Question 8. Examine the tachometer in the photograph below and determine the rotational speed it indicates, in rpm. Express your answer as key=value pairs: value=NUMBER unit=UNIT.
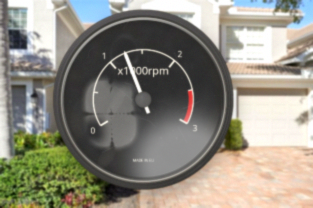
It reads value=1250 unit=rpm
